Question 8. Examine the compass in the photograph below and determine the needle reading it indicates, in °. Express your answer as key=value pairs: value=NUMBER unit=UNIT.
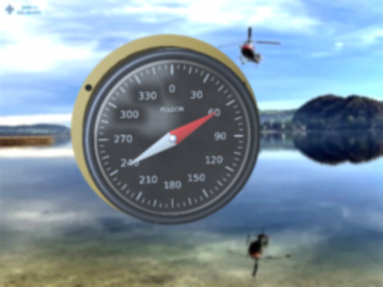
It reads value=60 unit=°
